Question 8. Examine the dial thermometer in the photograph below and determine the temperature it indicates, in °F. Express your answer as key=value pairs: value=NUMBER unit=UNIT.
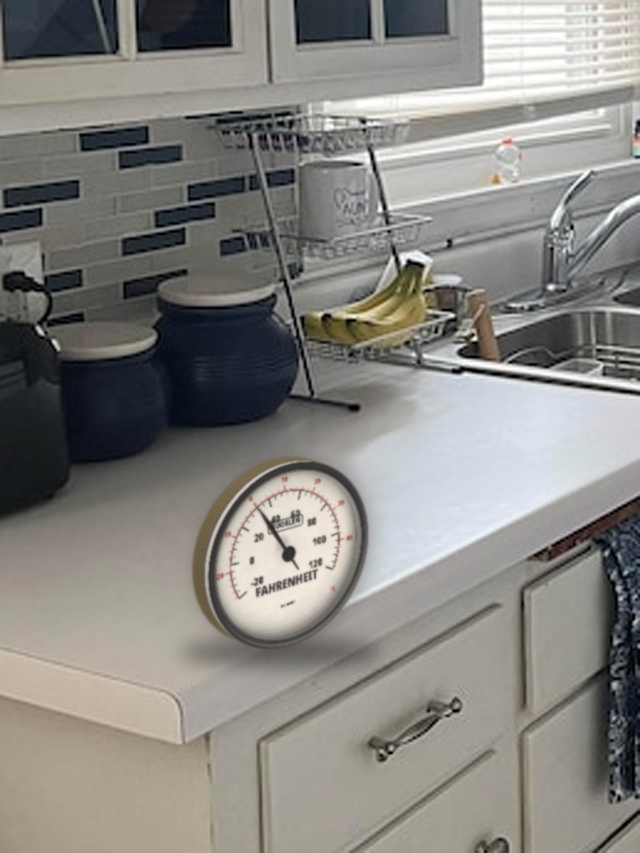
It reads value=32 unit=°F
